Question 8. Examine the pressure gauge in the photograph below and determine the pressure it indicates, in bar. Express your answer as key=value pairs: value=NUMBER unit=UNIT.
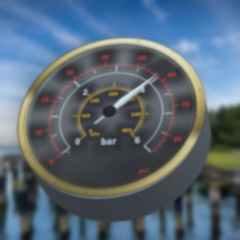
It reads value=4 unit=bar
